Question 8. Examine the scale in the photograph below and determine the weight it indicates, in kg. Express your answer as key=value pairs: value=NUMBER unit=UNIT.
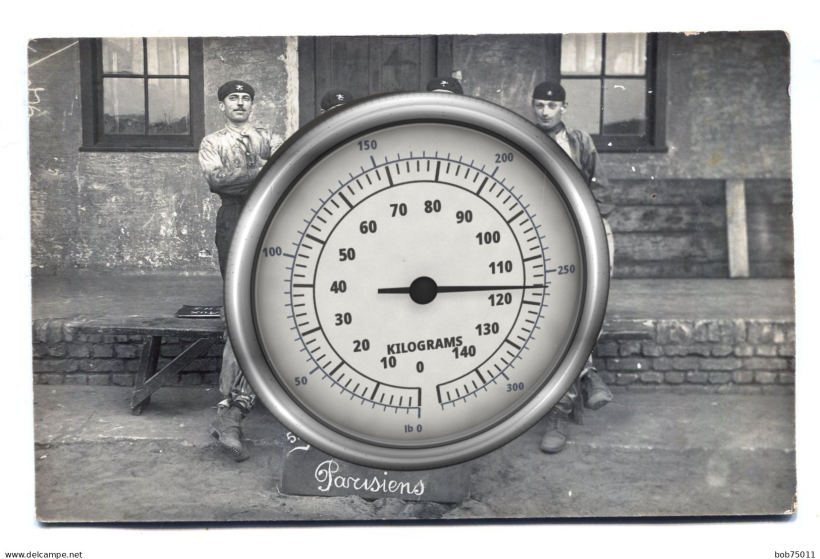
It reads value=116 unit=kg
